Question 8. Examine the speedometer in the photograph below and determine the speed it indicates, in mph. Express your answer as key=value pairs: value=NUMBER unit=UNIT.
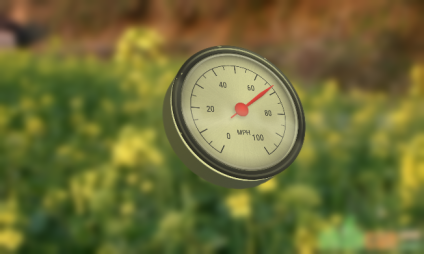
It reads value=67.5 unit=mph
